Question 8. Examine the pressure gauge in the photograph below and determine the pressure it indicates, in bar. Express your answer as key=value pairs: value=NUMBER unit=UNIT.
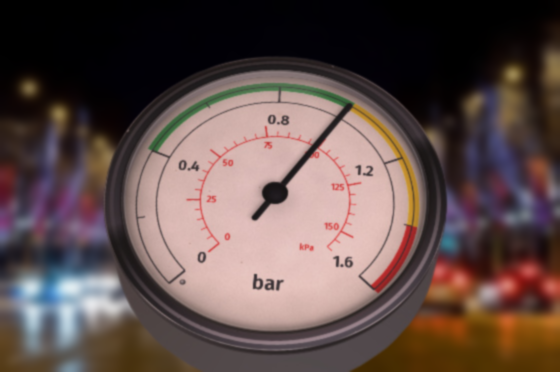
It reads value=1 unit=bar
